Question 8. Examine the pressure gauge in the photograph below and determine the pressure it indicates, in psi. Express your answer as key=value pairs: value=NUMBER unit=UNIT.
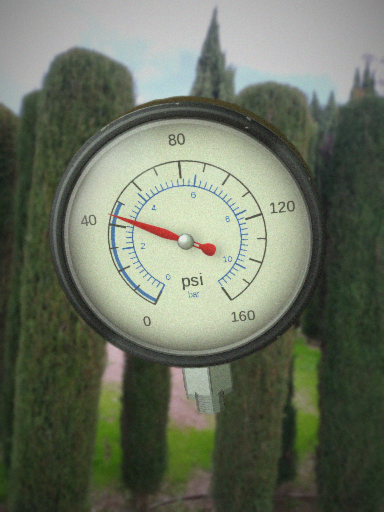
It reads value=45 unit=psi
